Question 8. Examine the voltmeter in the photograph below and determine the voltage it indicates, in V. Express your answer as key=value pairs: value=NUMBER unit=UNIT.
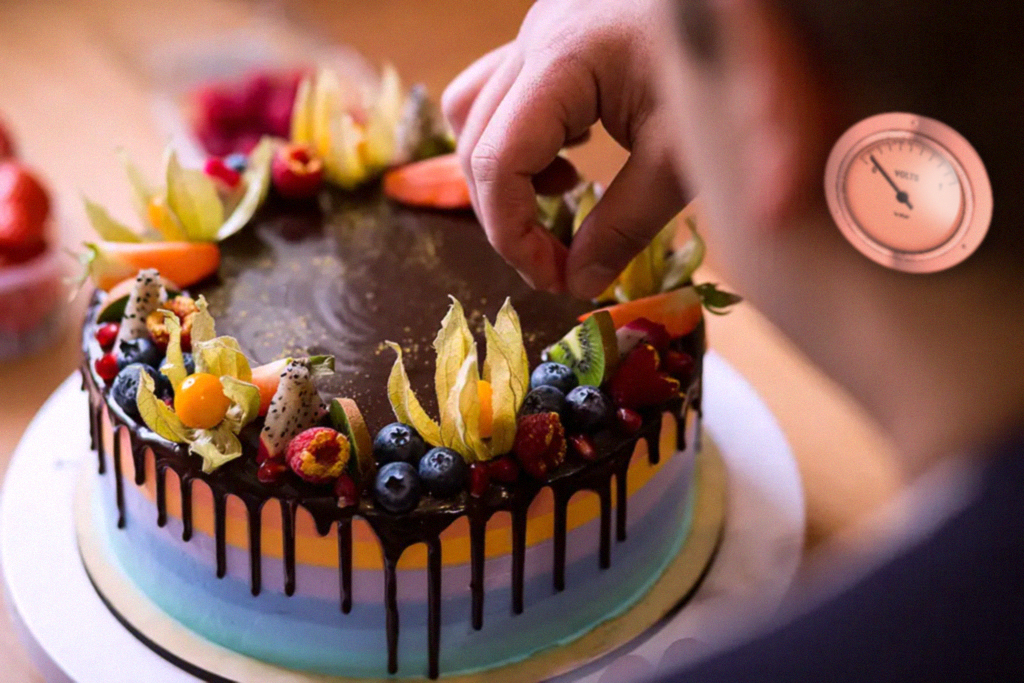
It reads value=0.1 unit=V
